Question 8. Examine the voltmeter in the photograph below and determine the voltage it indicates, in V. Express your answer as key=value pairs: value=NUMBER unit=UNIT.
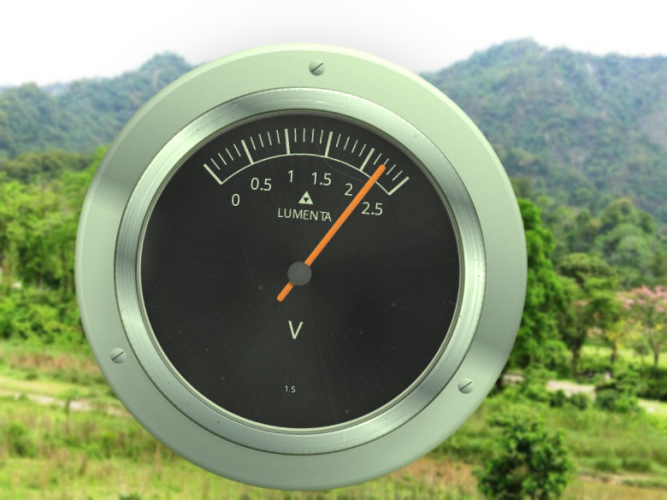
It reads value=2.2 unit=V
